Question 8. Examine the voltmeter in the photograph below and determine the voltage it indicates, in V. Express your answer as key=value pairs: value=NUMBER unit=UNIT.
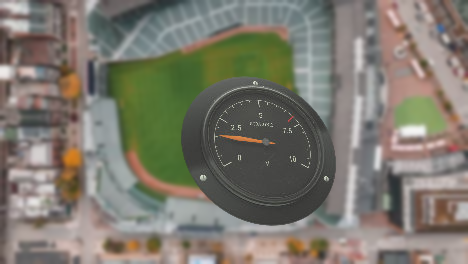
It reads value=1.5 unit=V
